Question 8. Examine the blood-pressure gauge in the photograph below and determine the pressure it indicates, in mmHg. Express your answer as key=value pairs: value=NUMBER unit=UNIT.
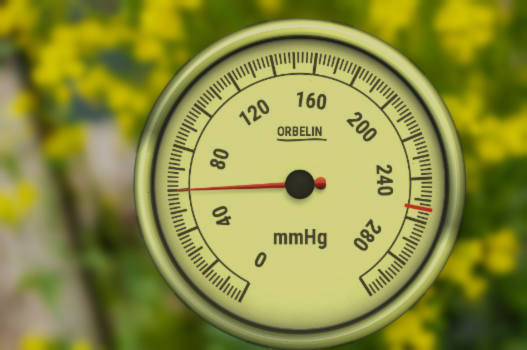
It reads value=60 unit=mmHg
